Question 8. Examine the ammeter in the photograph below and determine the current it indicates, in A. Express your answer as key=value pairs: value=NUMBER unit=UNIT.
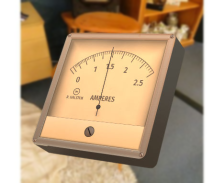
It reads value=1.5 unit=A
